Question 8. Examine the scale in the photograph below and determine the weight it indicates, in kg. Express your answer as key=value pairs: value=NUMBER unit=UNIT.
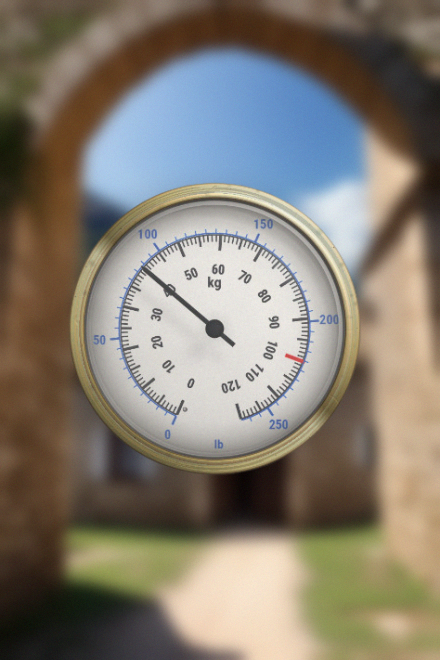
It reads value=40 unit=kg
